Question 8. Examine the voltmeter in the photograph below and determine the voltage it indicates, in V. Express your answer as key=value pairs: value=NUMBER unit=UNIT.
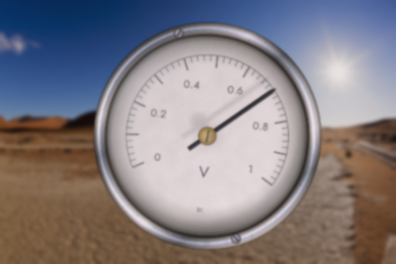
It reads value=0.7 unit=V
